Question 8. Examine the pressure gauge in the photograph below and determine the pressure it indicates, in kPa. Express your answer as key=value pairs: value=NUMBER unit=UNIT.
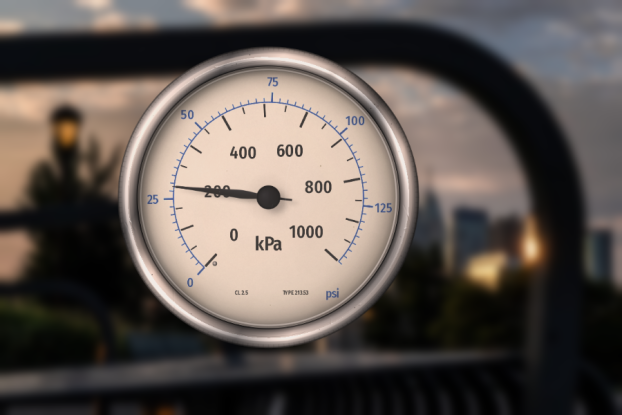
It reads value=200 unit=kPa
